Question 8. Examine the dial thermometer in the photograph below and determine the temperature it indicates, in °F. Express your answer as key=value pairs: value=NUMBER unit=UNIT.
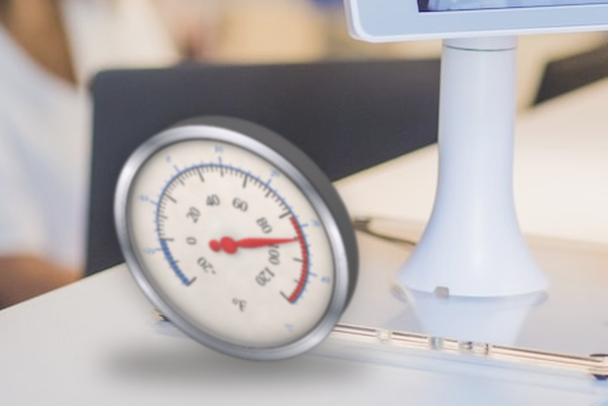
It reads value=90 unit=°F
